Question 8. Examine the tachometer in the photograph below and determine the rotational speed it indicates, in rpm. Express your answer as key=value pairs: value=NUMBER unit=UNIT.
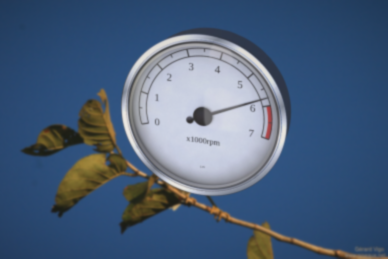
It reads value=5750 unit=rpm
